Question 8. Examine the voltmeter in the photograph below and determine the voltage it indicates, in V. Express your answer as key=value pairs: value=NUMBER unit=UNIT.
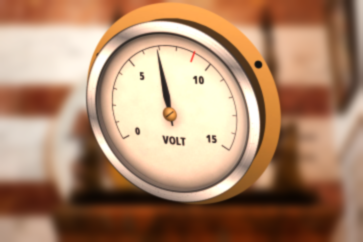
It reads value=7 unit=V
